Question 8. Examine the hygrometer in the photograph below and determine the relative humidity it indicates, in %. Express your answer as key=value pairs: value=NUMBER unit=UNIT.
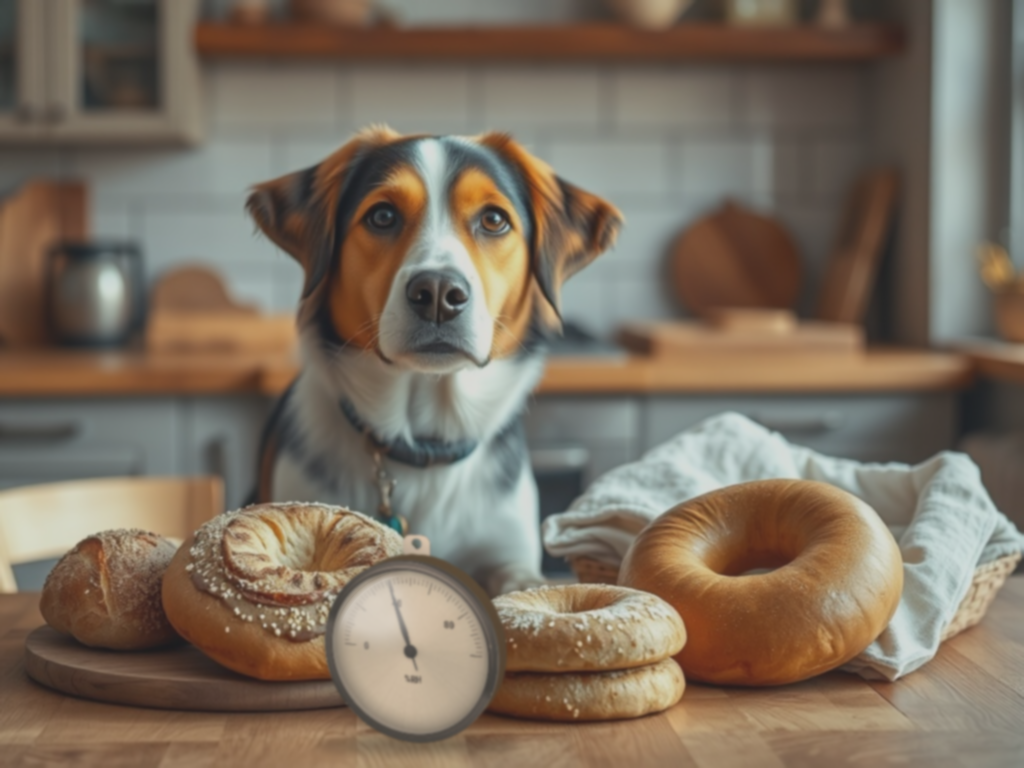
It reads value=40 unit=%
